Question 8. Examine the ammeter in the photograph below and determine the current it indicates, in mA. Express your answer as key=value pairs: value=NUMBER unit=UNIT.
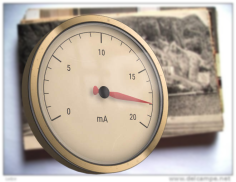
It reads value=18 unit=mA
